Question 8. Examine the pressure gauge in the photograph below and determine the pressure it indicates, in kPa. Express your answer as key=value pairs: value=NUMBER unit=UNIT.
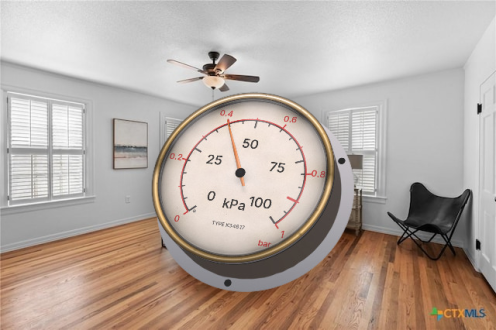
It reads value=40 unit=kPa
